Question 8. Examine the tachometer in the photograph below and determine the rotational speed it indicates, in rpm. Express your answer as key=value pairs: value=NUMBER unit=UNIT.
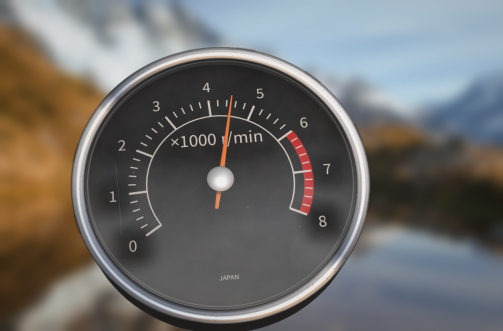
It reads value=4500 unit=rpm
